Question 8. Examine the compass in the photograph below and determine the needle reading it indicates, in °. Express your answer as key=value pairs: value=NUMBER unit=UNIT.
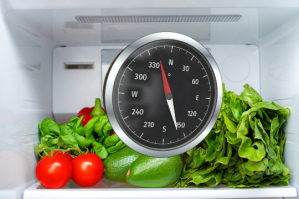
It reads value=340 unit=°
